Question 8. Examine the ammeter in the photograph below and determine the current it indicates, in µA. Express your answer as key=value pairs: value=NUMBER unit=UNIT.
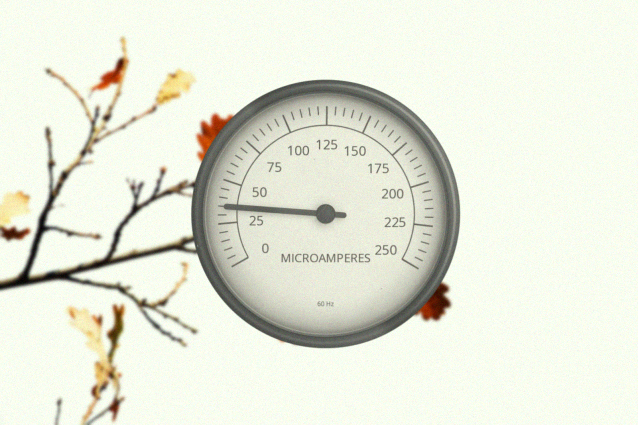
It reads value=35 unit=µA
